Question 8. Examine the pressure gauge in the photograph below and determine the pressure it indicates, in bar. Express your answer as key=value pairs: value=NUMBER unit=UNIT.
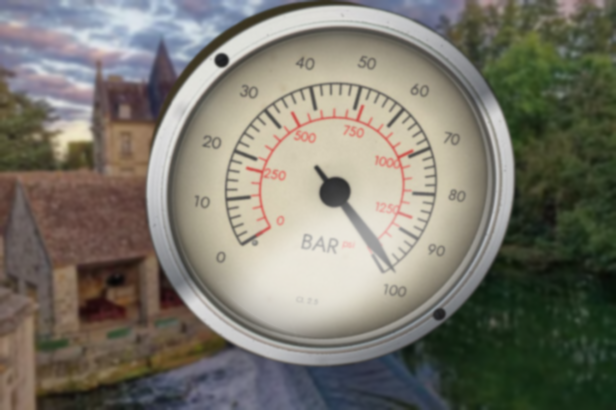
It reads value=98 unit=bar
